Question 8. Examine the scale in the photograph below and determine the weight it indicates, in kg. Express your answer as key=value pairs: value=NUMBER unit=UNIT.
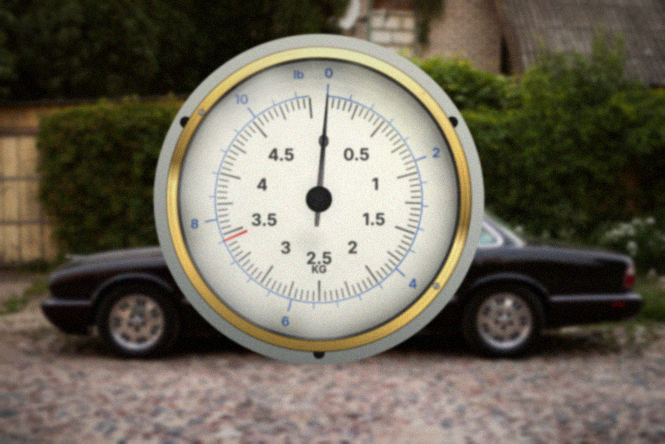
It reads value=0 unit=kg
